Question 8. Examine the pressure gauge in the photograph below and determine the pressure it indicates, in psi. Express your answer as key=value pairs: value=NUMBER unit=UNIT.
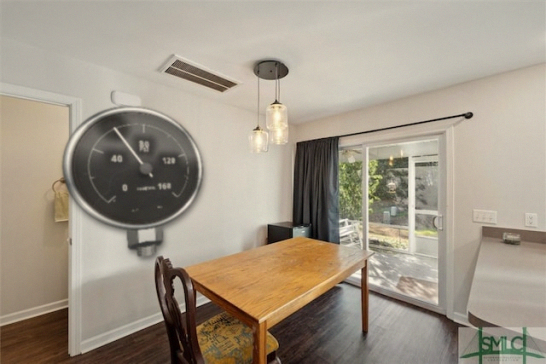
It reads value=60 unit=psi
